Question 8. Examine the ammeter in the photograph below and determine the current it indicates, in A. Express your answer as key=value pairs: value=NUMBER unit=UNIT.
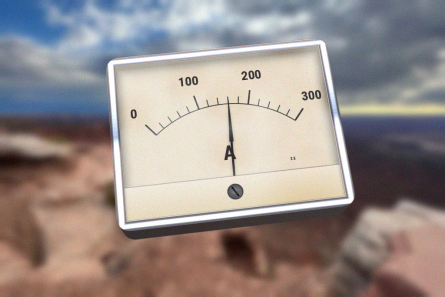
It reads value=160 unit=A
